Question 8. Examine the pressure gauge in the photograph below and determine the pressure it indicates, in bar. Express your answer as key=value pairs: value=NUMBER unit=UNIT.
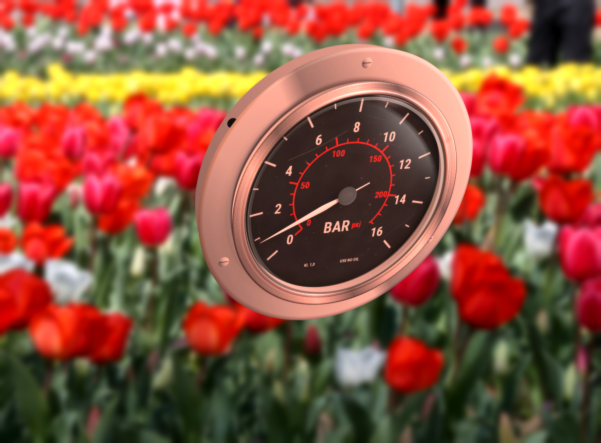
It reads value=1 unit=bar
